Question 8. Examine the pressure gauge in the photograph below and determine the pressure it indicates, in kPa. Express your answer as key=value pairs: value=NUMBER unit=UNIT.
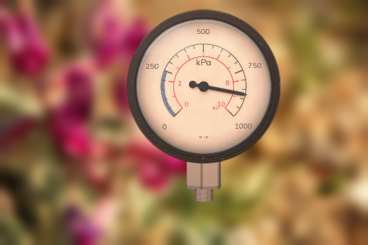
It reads value=875 unit=kPa
